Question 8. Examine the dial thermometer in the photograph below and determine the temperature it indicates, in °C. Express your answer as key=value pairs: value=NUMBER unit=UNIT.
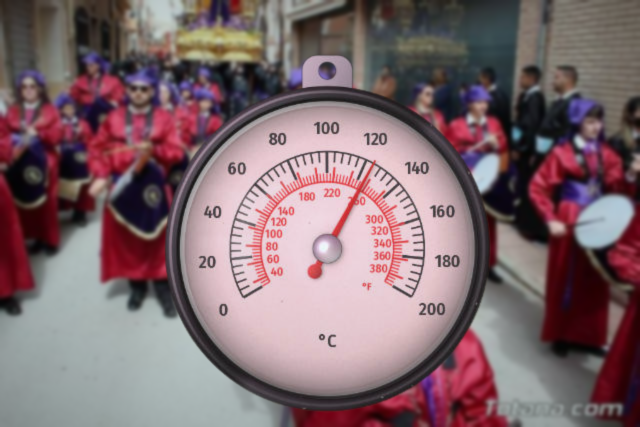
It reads value=124 unit=°C
